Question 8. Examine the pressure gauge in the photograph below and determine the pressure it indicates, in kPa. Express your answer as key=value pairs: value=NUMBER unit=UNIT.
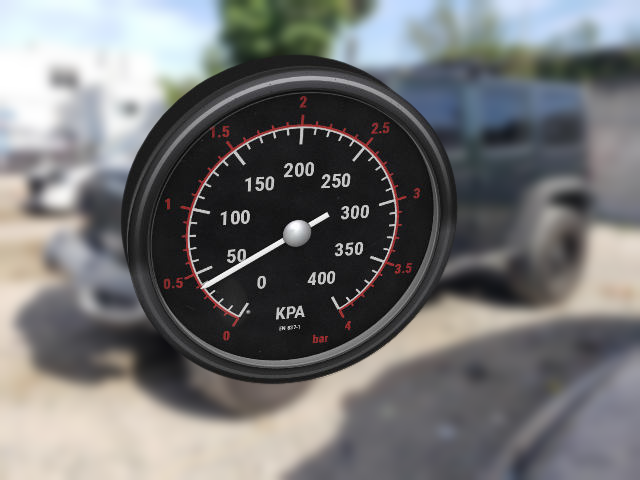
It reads value=40 unit=kPa
